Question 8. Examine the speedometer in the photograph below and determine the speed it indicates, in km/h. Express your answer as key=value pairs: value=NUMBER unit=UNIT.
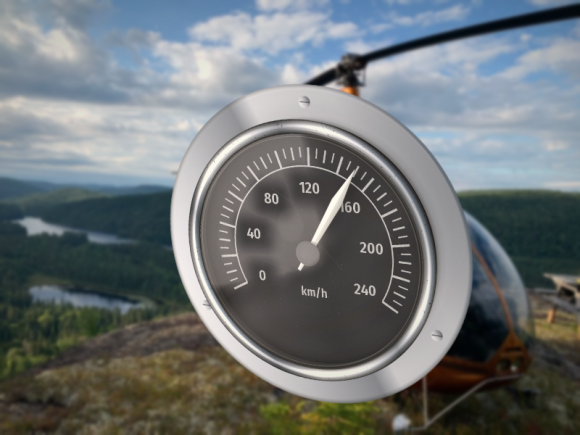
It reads value=150 unit=km/h
